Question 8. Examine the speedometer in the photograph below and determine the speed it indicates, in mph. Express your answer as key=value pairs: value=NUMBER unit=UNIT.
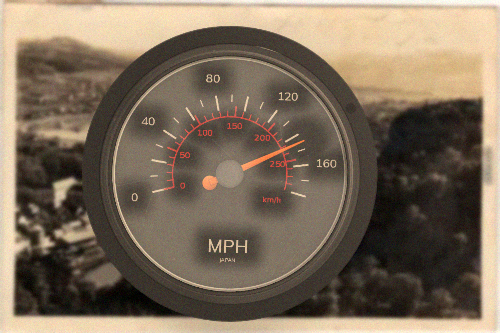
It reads value=145 unit=mph
